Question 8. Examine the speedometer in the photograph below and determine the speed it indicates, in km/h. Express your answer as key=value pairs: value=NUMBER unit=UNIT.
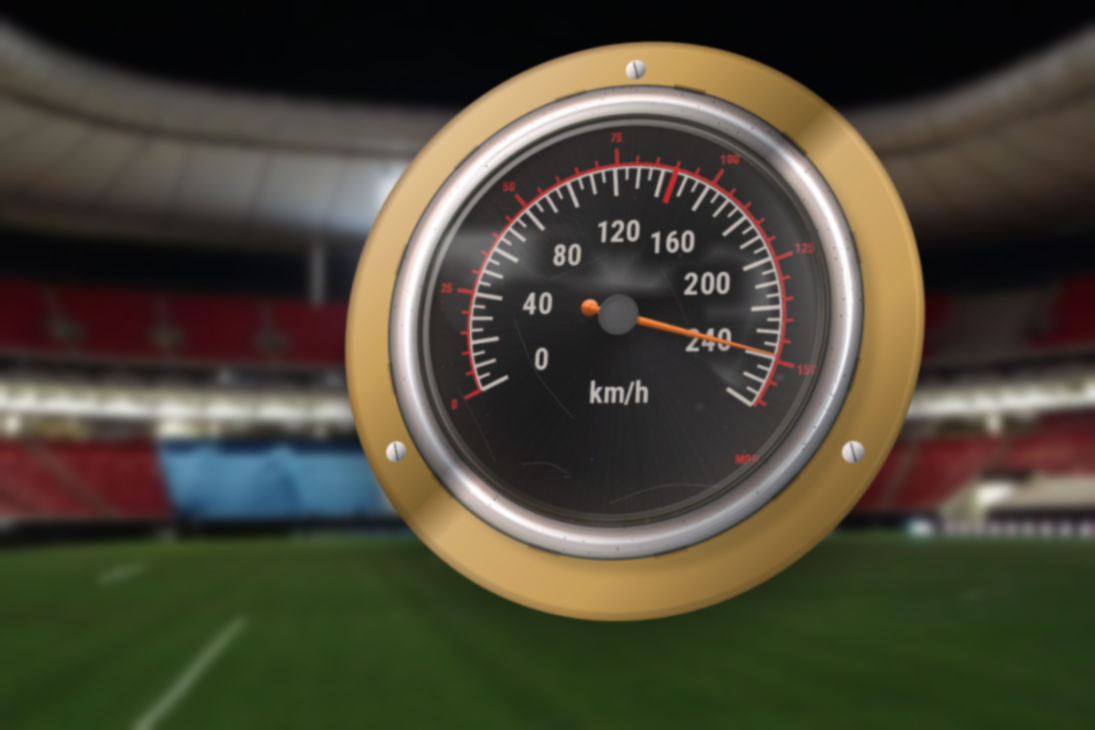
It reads value=240 unit=km/h
